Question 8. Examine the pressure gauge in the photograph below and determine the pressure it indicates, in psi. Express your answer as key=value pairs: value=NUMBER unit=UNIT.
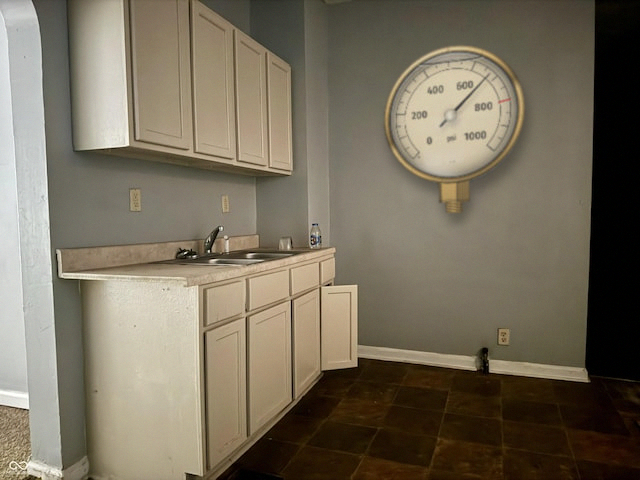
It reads value=675 unit=psi
